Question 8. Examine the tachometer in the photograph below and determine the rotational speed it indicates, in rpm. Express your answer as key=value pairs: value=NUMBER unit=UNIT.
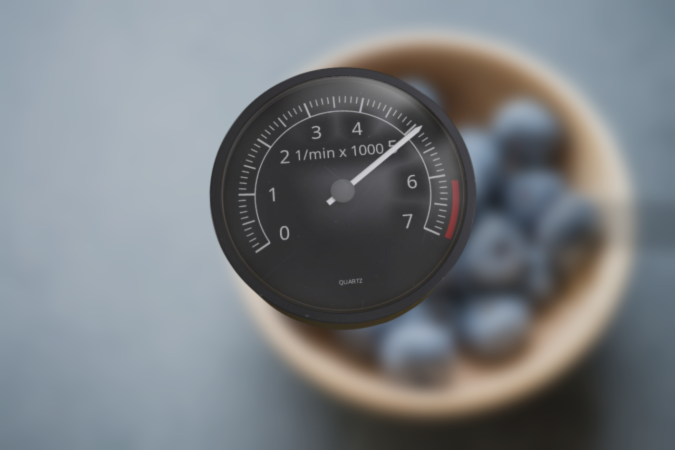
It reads value=5100 unit=rpm
